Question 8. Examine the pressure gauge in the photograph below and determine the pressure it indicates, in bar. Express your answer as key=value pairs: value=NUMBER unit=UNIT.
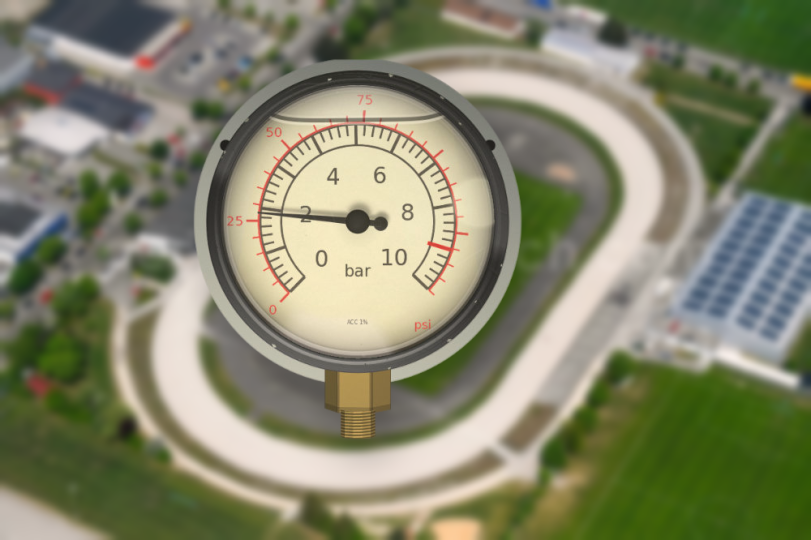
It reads value=1.9 unit=bar
